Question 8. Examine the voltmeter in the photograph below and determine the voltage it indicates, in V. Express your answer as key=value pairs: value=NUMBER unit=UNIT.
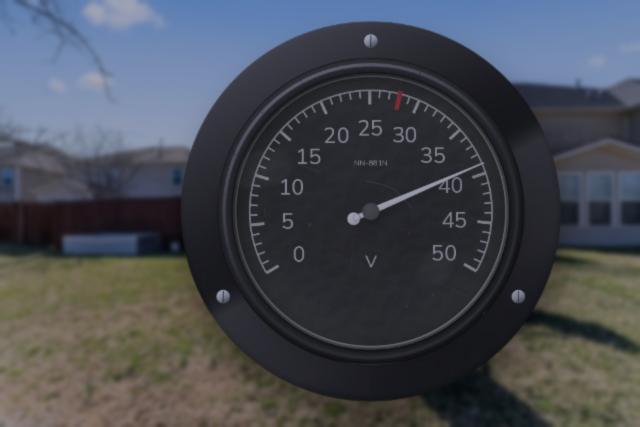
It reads value=39 unit=V
